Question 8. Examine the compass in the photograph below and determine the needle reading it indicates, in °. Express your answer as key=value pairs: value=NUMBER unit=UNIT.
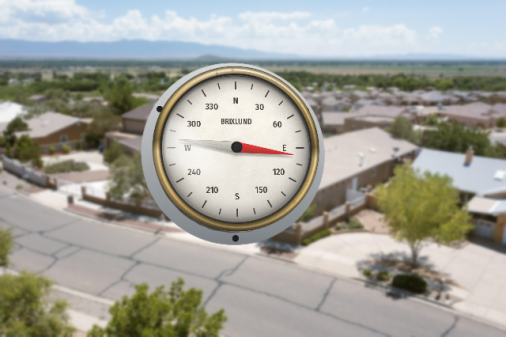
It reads value=97.5 unit=°
